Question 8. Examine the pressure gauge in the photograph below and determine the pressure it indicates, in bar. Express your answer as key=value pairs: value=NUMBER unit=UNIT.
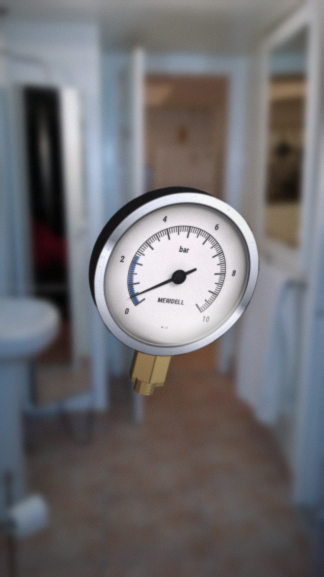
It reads value=0.5 unit=bar
